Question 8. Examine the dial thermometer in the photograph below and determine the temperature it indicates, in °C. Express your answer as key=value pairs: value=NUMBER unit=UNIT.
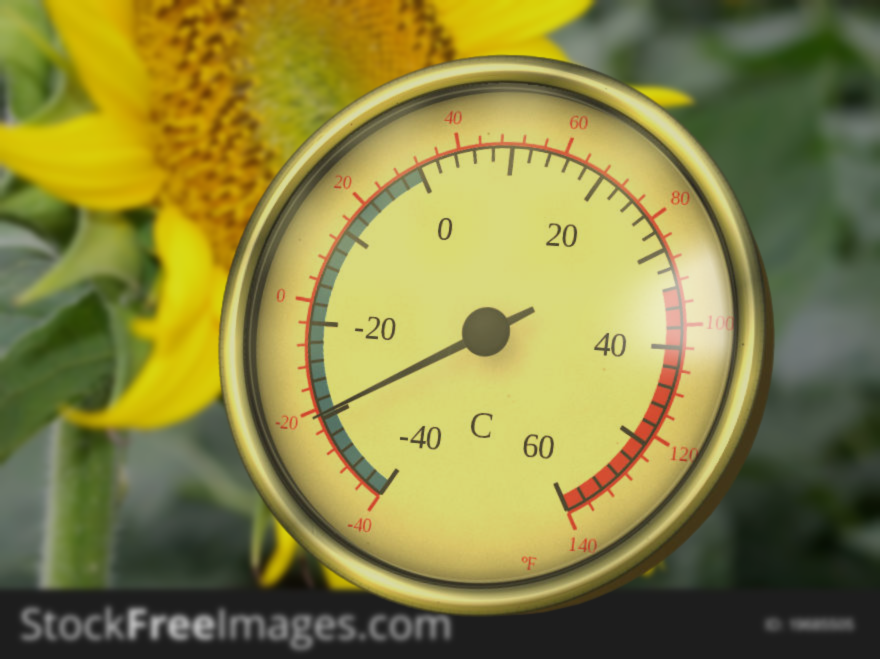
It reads value=-30 unit=°C
